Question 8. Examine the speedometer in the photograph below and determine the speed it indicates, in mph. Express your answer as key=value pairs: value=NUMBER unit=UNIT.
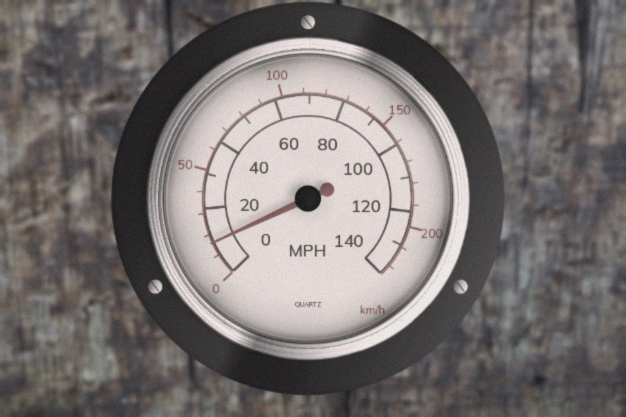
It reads value=10 unit=mph
